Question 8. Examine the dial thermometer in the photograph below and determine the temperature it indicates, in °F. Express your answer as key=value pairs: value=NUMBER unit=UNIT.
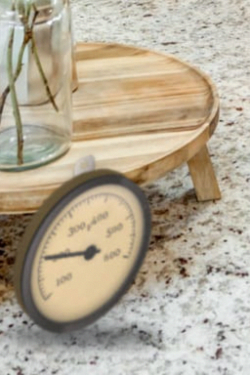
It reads value=200 unit=°F
